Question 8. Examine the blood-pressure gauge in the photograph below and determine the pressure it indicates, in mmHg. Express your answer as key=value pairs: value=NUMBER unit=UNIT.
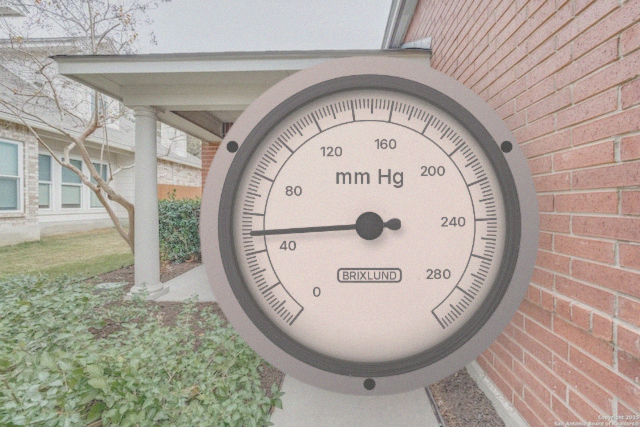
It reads value=50 unit=mmHg
